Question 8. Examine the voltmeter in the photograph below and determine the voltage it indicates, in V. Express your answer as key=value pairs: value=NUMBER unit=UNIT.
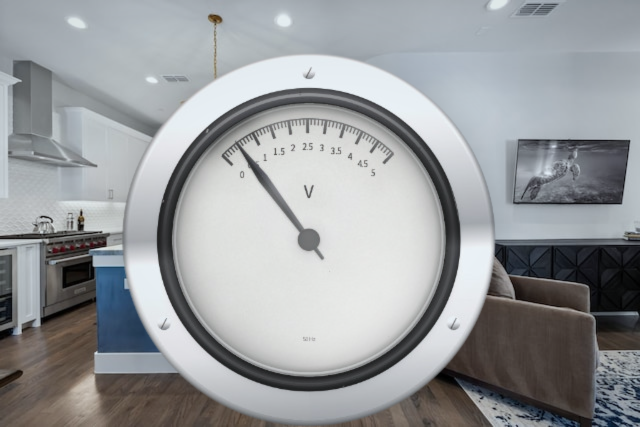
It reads value=0.5 unit=V
